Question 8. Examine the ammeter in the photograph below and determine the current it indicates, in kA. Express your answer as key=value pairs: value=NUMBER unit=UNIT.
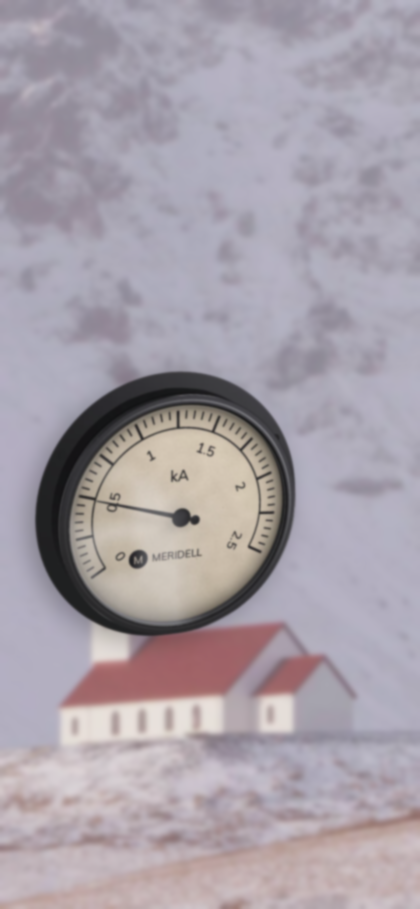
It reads value=0.5 unit=kA
